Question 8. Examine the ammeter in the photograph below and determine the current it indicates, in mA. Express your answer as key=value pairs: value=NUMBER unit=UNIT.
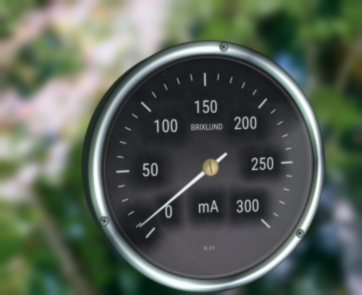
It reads value=10 unit=mA
